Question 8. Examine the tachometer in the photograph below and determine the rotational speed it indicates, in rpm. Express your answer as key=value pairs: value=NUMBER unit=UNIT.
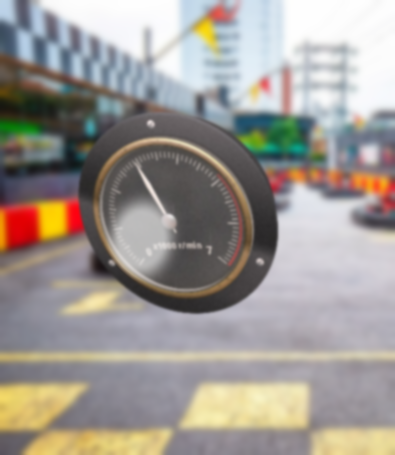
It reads value=3000 unit=rpm
